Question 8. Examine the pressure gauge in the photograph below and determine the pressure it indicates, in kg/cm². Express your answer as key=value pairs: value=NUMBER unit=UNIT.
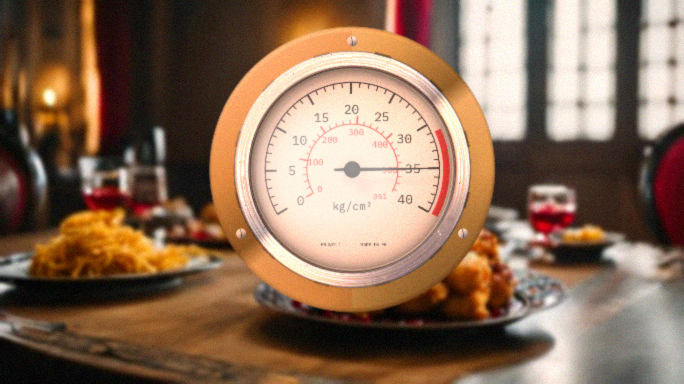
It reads value=35 unit=kg/cm²
